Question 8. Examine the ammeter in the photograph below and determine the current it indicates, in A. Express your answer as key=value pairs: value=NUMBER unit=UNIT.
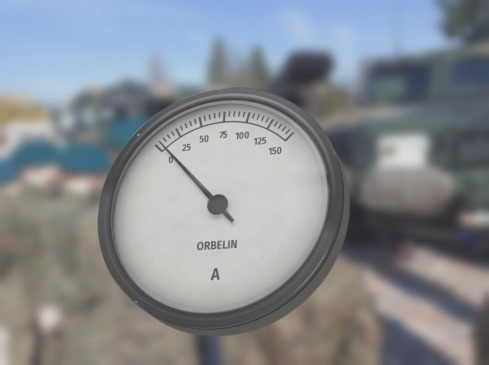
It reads value=5 unit=A
